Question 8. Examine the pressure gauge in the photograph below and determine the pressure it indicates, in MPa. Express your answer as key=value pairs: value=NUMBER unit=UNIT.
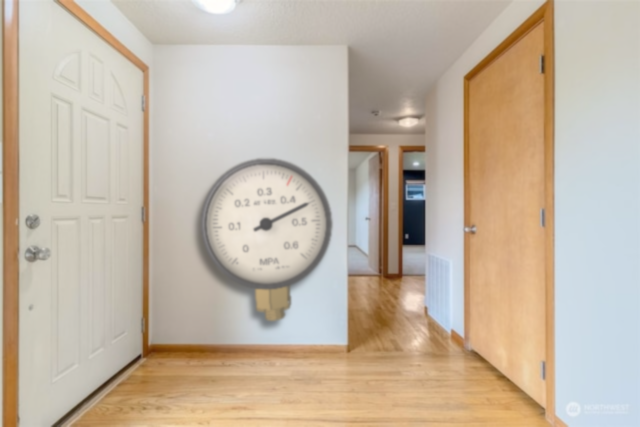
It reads value=0.45 unit=MPa
